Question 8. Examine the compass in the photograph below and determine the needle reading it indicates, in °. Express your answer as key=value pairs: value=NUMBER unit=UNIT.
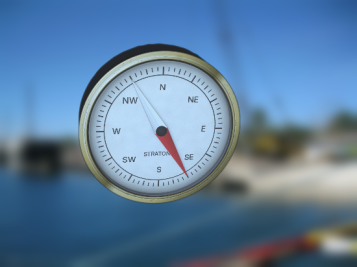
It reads value=150 unit=°
